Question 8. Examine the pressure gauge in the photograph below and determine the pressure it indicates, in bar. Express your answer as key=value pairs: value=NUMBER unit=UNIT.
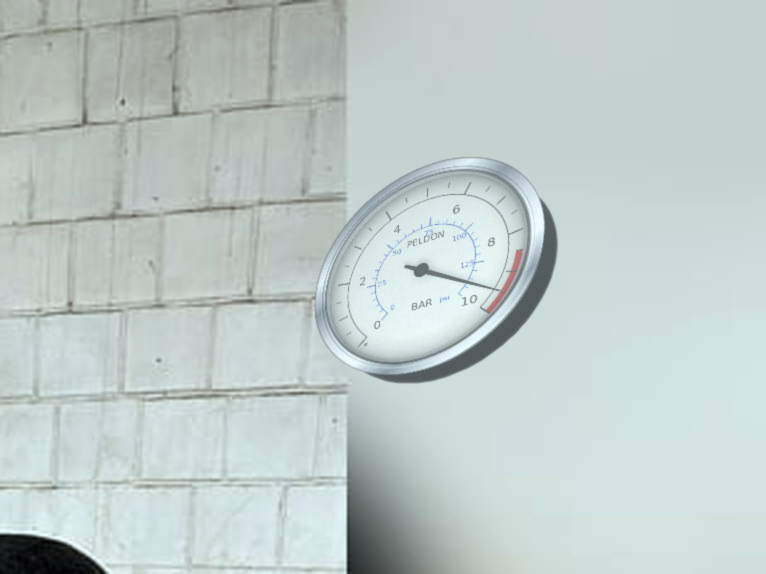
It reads value=9.5 unit=bar
